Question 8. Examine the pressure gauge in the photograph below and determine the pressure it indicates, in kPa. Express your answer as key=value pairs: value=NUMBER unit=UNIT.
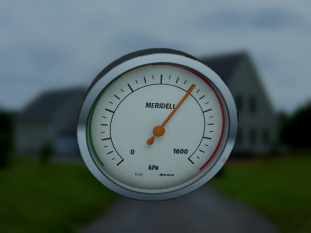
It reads value=1000 unit=kPa
